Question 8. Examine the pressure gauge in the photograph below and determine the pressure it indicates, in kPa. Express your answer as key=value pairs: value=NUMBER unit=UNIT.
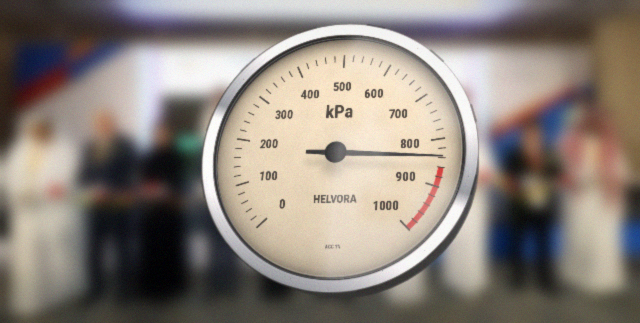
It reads value=840 unit=kPa
